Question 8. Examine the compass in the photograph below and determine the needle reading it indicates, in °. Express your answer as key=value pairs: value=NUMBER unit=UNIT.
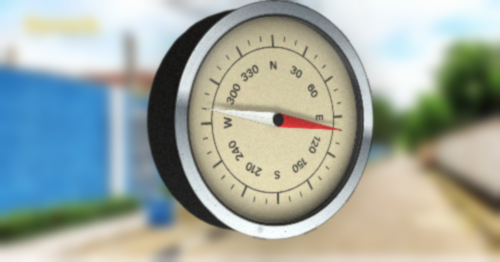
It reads value=100 unit=°
